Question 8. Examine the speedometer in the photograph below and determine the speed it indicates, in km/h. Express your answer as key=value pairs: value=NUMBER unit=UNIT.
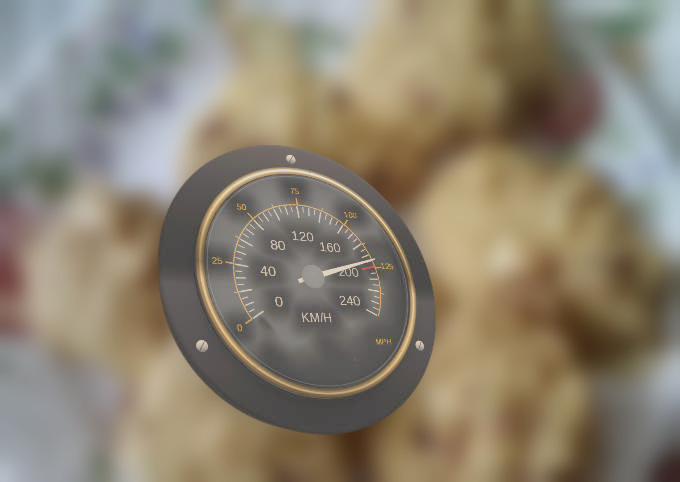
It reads value=195 unit=km/h
